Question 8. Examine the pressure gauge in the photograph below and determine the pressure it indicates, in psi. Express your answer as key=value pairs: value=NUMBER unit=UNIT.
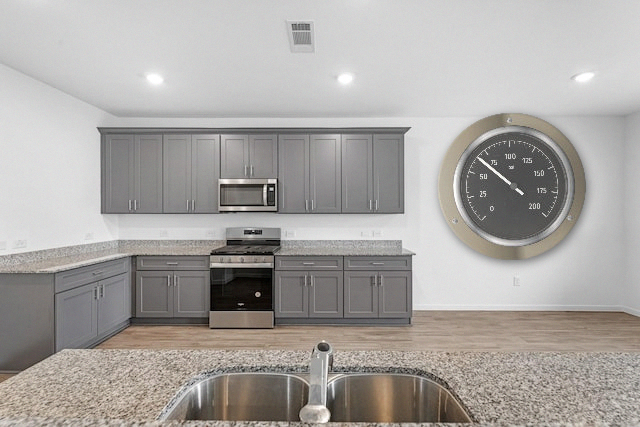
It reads value=65 unit=psi
